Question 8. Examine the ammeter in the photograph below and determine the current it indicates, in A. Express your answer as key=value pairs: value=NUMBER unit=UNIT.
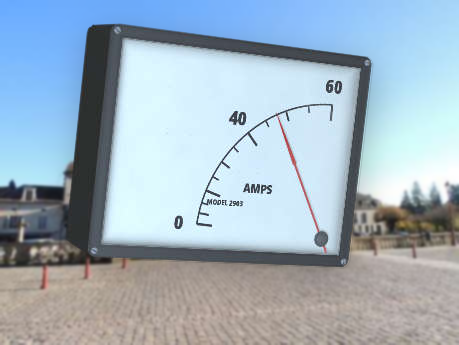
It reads value=47.5 unit=A
